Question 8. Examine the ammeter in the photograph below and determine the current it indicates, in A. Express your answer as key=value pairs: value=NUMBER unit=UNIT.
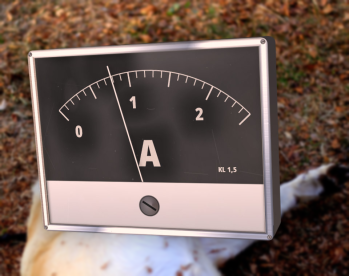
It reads value=0.8 unit=A
